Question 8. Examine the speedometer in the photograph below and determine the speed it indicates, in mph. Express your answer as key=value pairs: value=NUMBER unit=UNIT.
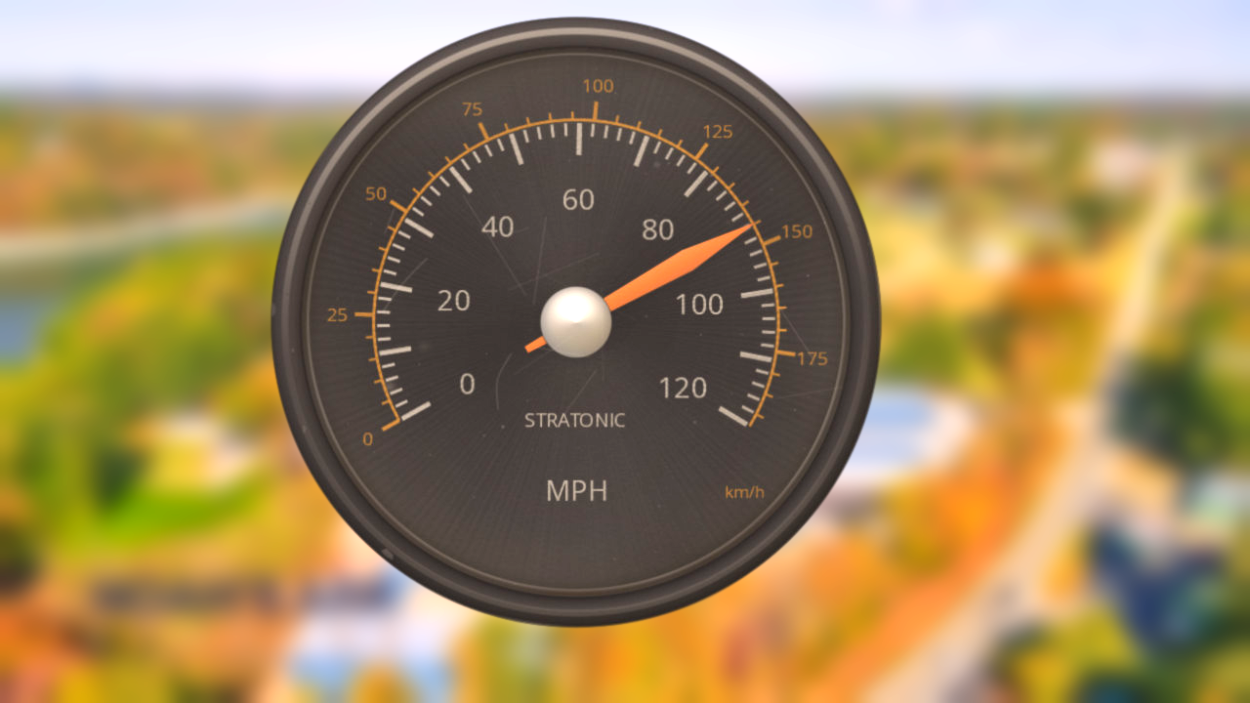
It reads value=90 unit=mph
